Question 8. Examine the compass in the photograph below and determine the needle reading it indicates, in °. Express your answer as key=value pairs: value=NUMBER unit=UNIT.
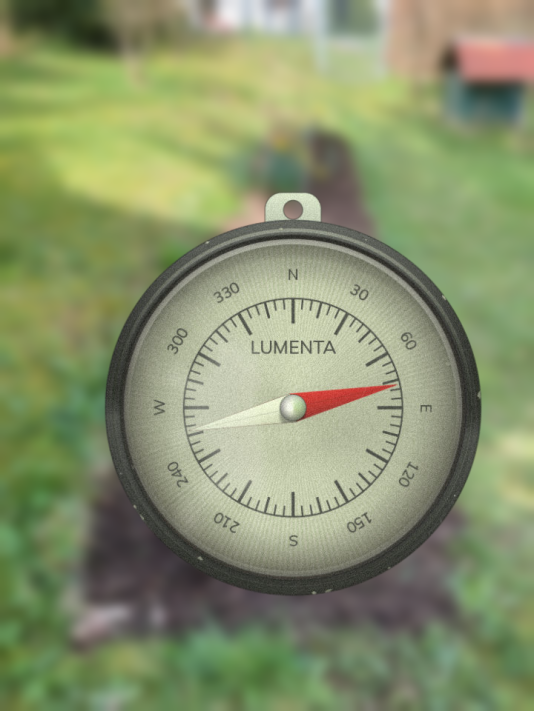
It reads value=77.5 unit=°
